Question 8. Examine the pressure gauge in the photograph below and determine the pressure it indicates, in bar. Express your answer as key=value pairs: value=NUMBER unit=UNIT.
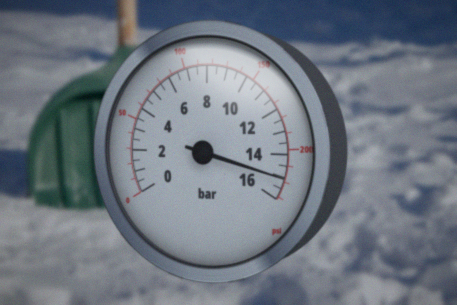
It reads value=15 unit=bar
